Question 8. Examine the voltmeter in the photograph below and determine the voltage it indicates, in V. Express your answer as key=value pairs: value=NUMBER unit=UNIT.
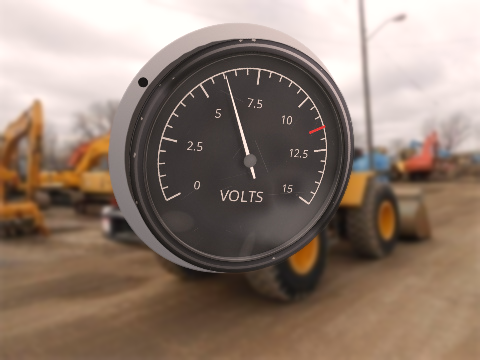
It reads value=6 unit=V
